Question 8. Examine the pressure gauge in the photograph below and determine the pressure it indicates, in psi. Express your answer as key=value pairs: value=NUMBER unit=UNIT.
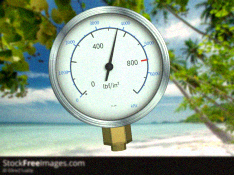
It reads value=550 unit=psi
